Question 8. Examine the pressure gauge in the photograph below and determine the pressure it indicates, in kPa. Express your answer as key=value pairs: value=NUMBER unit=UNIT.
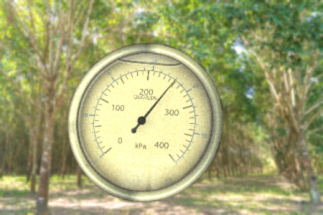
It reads value=250 unit=kPa
